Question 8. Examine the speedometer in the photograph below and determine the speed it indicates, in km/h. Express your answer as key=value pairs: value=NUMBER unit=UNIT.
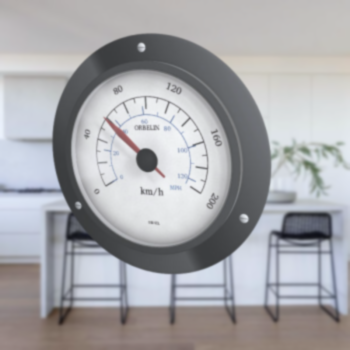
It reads value=60 unit=km/h
